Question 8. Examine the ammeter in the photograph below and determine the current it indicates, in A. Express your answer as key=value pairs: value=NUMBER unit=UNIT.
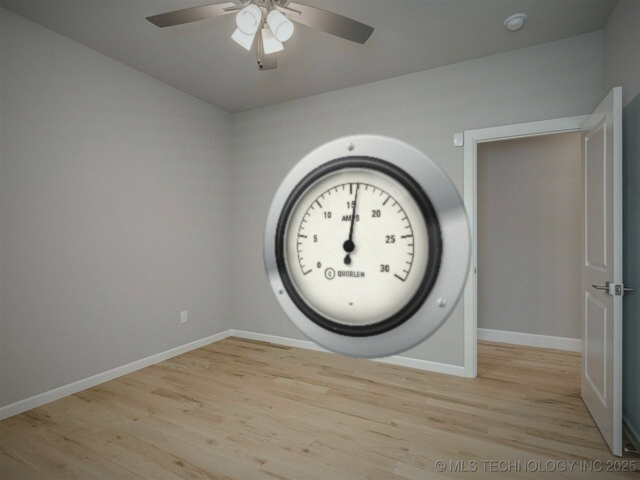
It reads value=16 unit=A
